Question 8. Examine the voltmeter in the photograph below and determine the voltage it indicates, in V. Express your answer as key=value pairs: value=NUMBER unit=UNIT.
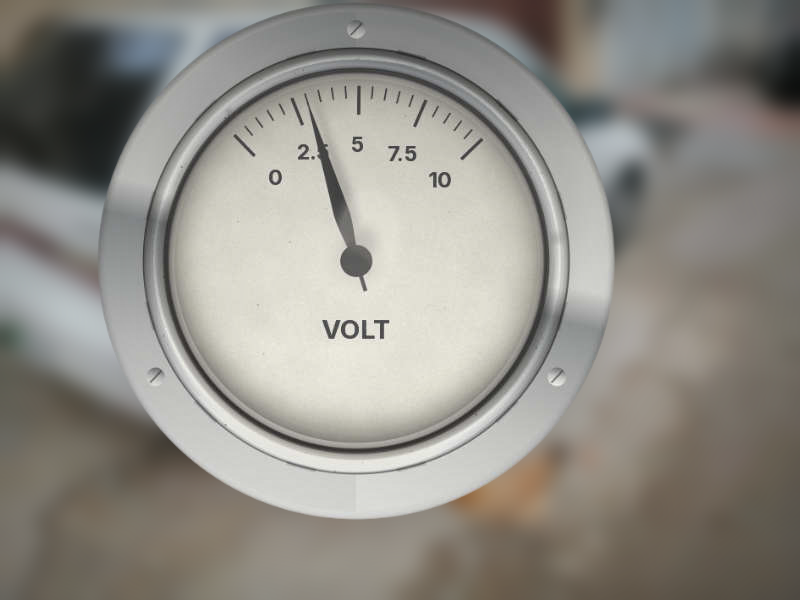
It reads value=3 unit=V
